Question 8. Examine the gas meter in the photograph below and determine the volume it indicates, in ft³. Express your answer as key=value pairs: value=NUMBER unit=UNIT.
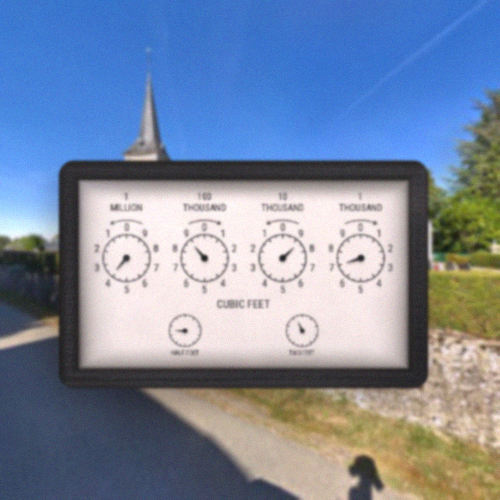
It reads value=388700 unit=ft³
